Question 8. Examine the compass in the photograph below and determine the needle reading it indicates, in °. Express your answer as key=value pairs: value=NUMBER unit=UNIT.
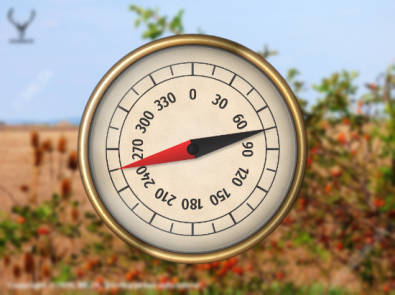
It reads value=255 unit=°
